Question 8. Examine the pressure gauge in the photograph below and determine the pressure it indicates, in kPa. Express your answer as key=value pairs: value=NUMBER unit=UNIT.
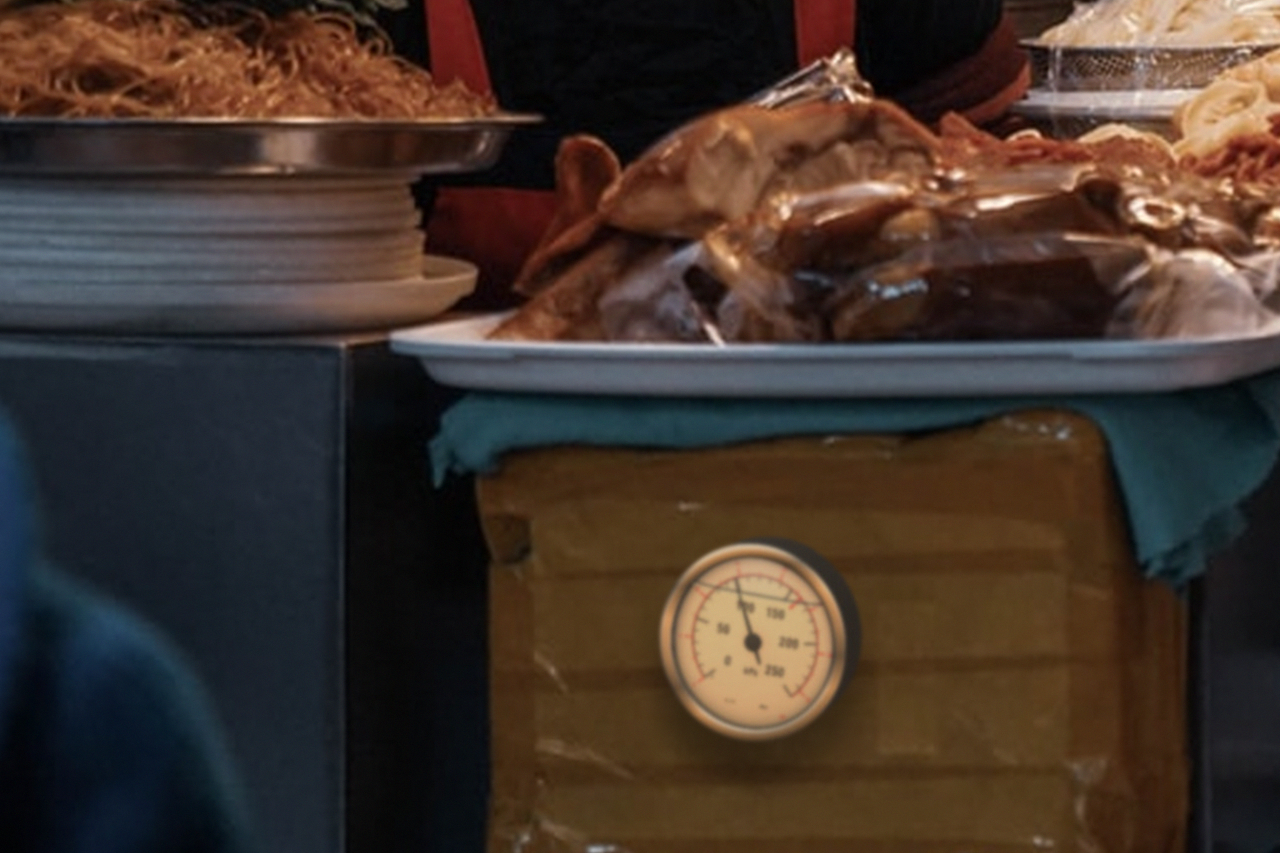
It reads value=100 unit=kPa
